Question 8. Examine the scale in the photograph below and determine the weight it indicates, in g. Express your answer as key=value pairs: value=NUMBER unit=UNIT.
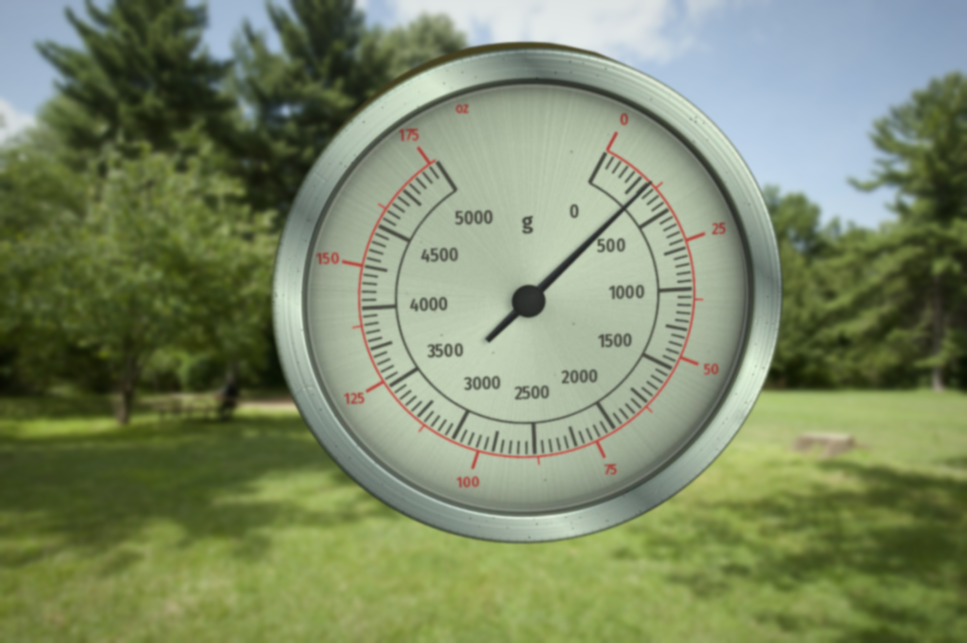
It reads value=300 unit=g
